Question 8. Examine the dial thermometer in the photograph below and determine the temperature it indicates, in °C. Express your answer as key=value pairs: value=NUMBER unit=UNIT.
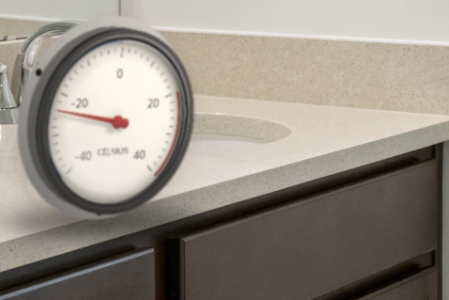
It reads value=-24 unit=°C
